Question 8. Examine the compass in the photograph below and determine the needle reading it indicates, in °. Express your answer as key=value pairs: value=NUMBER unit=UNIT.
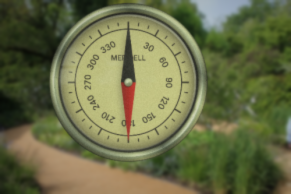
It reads value=180 unit=°
